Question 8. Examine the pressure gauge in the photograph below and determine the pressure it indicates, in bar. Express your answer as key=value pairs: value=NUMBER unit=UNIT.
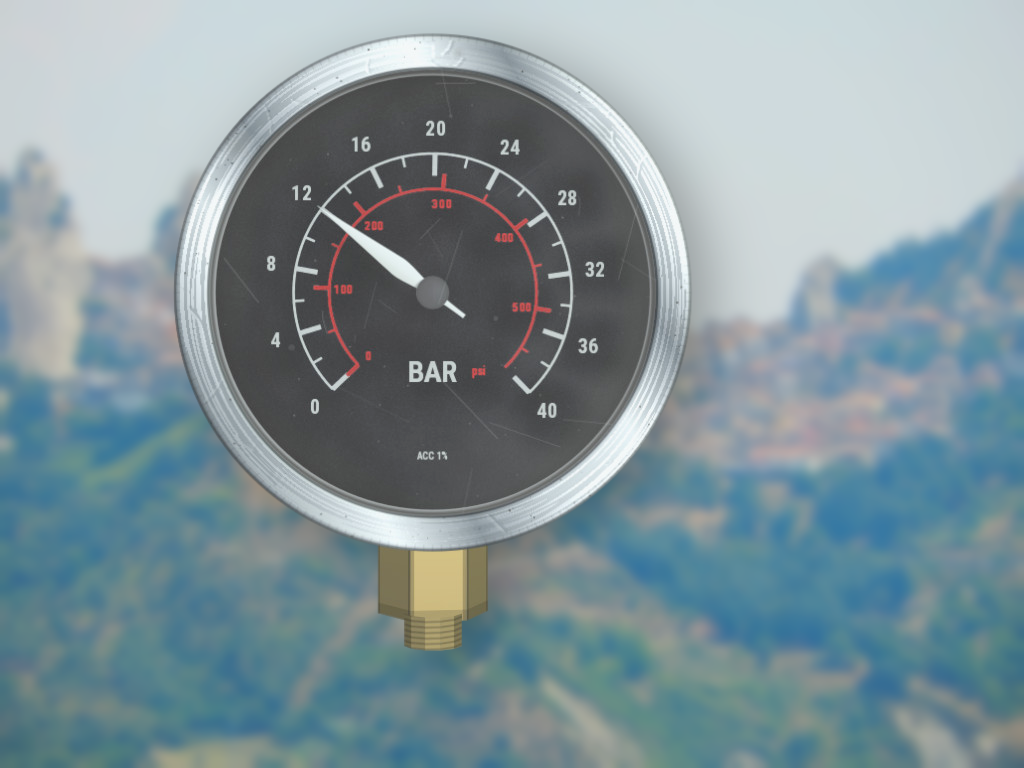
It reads value=12 unit=bar
